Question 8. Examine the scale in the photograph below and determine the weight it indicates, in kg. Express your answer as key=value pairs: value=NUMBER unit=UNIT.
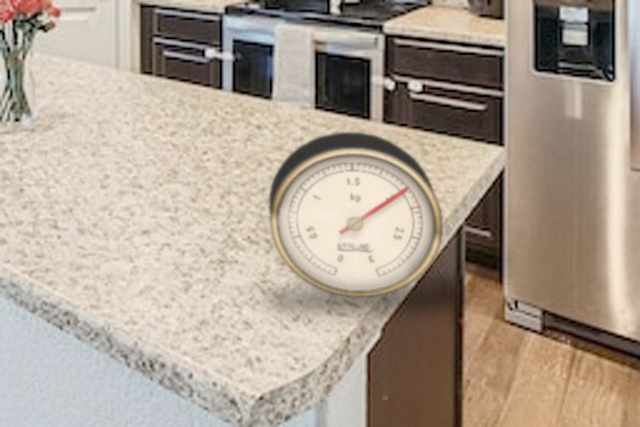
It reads value=2 unit=kg
